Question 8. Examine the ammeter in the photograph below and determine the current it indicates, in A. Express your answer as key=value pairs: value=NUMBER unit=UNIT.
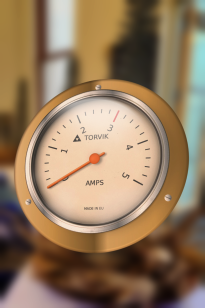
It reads value=0 unit=A
